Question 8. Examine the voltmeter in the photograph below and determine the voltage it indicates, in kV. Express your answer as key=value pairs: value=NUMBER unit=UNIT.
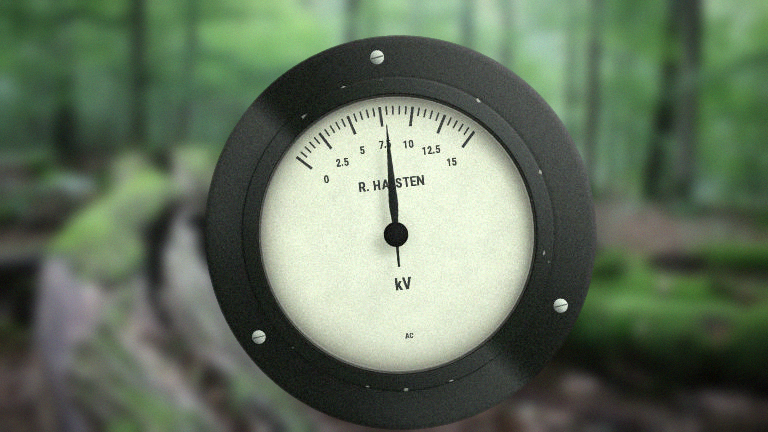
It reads value=8 unit=kV
